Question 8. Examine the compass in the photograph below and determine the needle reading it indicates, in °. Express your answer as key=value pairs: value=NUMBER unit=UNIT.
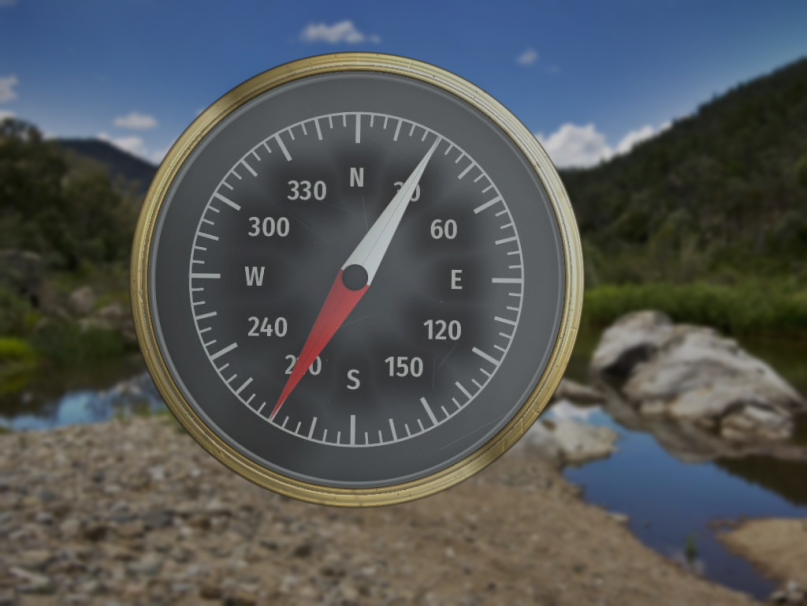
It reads value=210 unit=°
